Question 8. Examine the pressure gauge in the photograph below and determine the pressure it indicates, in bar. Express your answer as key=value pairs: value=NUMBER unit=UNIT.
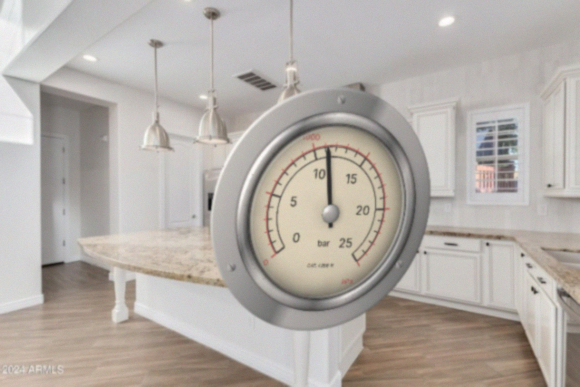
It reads value=11 unit=bar
